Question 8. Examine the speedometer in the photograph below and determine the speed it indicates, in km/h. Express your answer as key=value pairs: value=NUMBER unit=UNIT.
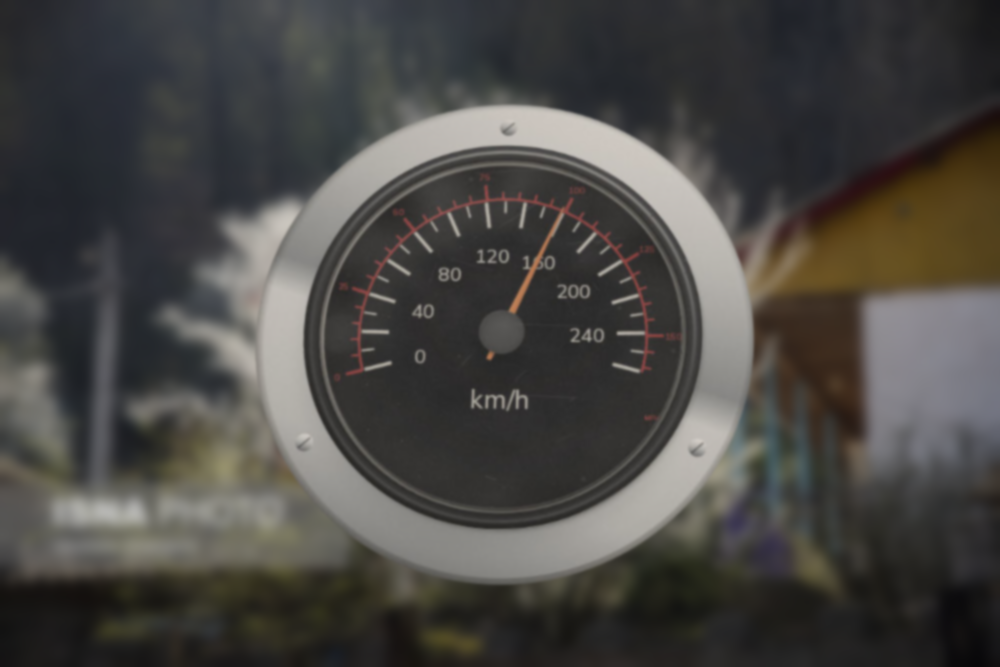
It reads value=160 unit=km/h
